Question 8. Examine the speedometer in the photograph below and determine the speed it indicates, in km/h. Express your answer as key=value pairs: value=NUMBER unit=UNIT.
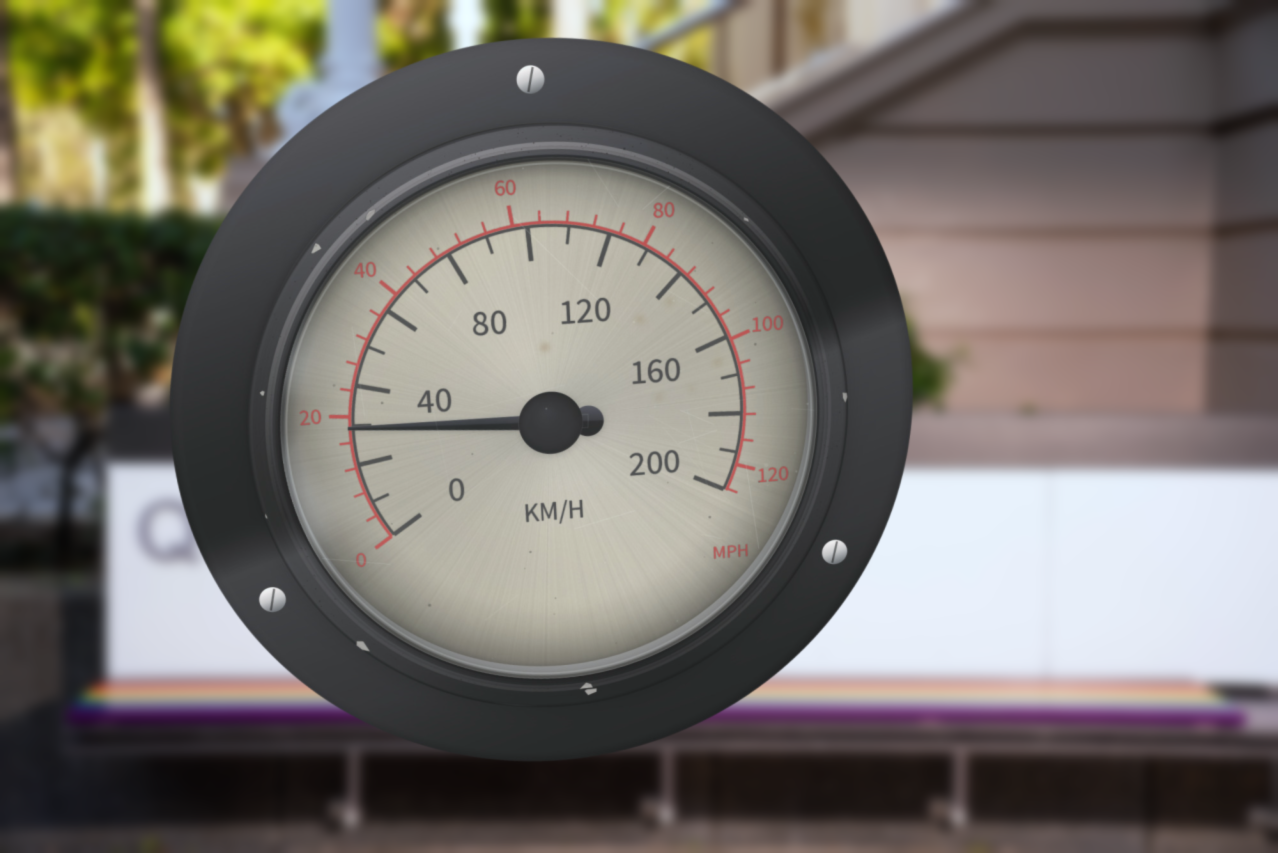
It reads value=30 unit=km/h
